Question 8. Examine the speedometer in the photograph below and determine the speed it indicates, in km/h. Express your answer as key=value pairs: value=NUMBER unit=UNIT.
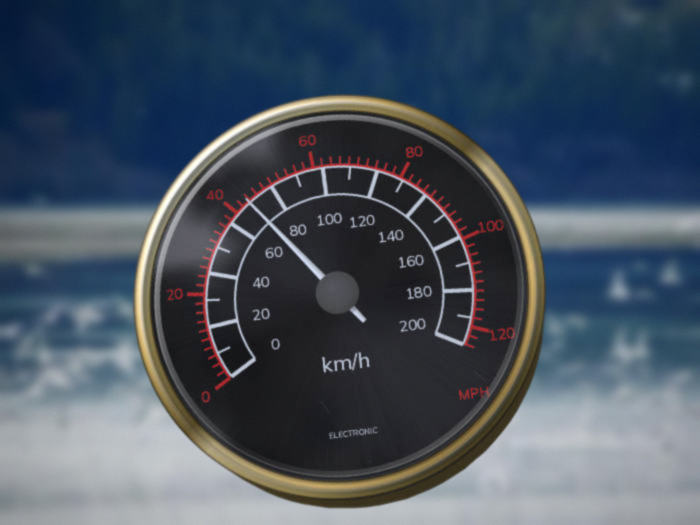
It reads value=70 unit=km/h
